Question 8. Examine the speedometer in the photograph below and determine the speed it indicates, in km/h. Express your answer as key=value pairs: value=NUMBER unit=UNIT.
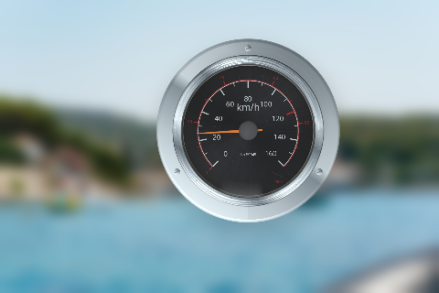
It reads value=25 unit=km/h
